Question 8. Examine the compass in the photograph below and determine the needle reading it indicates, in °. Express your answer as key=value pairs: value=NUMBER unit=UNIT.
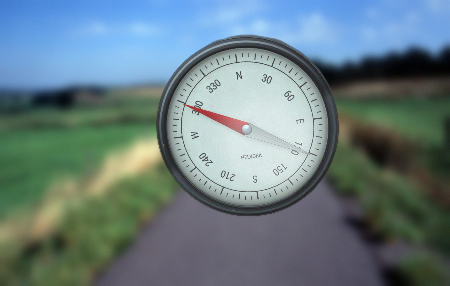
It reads value=300 unit=°
